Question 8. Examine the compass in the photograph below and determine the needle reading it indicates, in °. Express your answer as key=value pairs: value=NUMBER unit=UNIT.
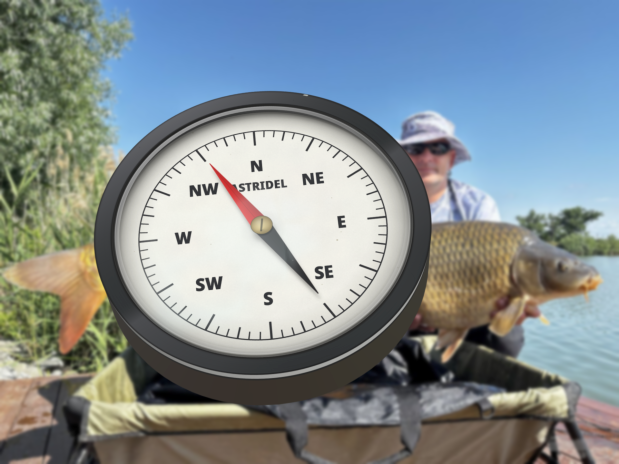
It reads value=330 unit=°
